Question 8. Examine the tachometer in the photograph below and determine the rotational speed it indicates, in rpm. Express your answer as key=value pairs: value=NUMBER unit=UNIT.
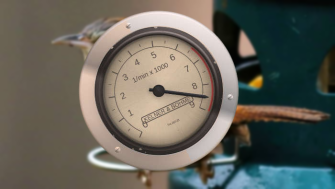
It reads value=8500 unit=rpm
